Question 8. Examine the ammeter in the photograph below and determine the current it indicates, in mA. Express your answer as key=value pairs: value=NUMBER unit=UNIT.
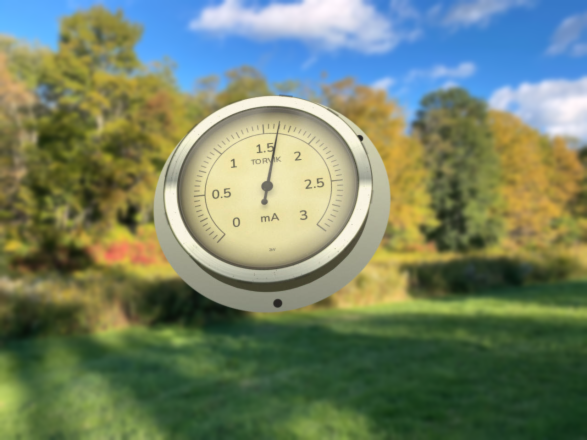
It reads value=1.65 unit=mA
